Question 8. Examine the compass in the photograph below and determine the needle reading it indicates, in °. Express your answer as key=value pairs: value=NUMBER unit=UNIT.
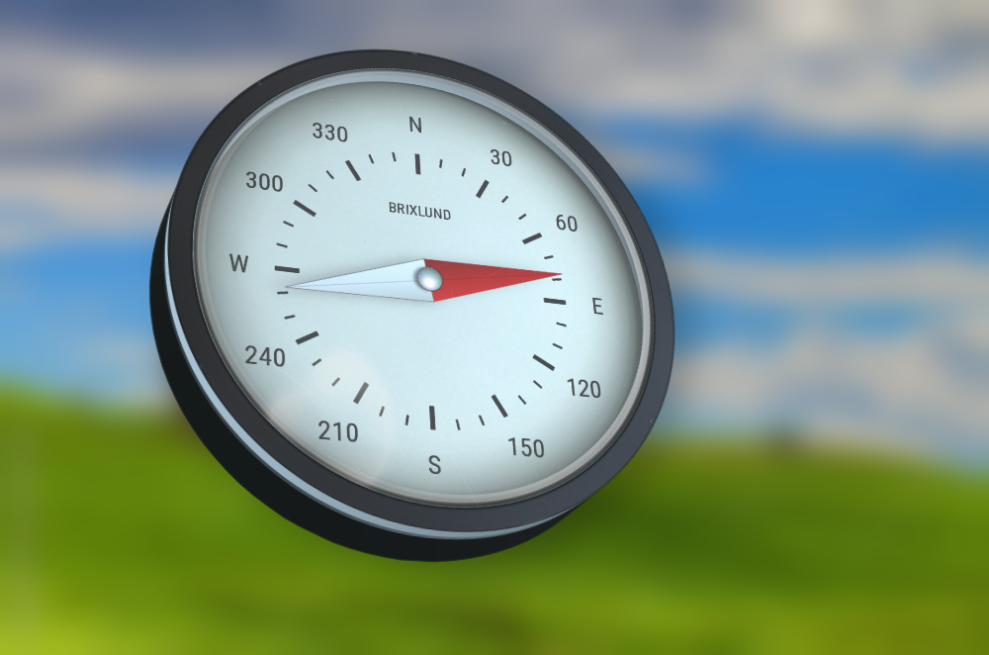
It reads value=80 unit=°
